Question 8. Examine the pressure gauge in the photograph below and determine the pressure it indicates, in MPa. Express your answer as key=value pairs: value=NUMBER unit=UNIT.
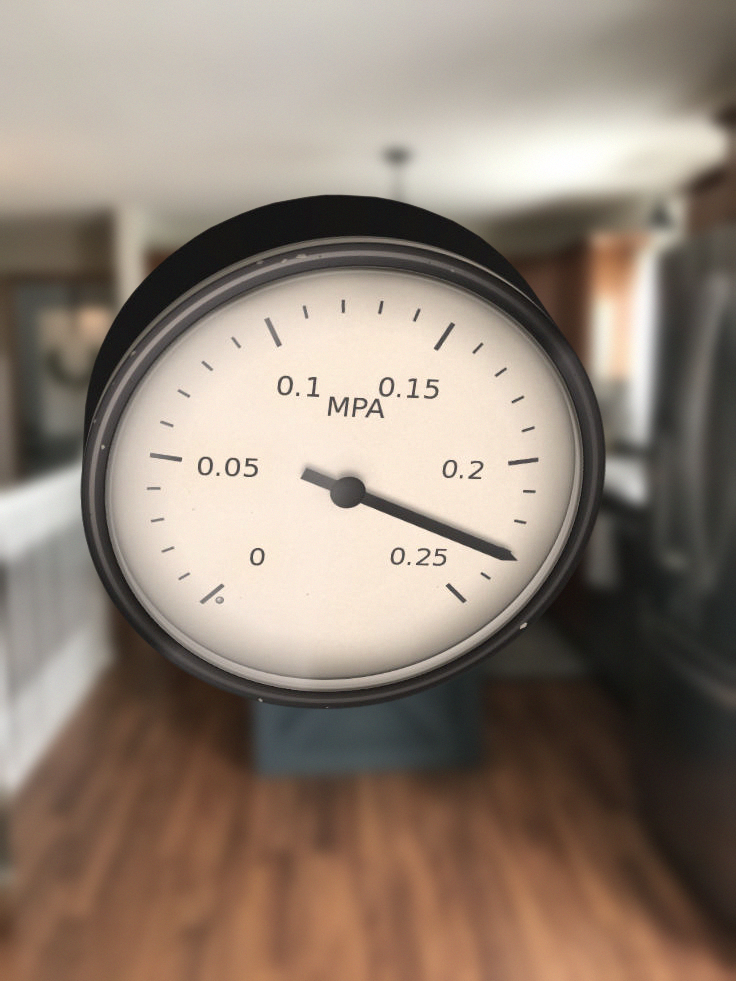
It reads value=0.23 unit=MPa
